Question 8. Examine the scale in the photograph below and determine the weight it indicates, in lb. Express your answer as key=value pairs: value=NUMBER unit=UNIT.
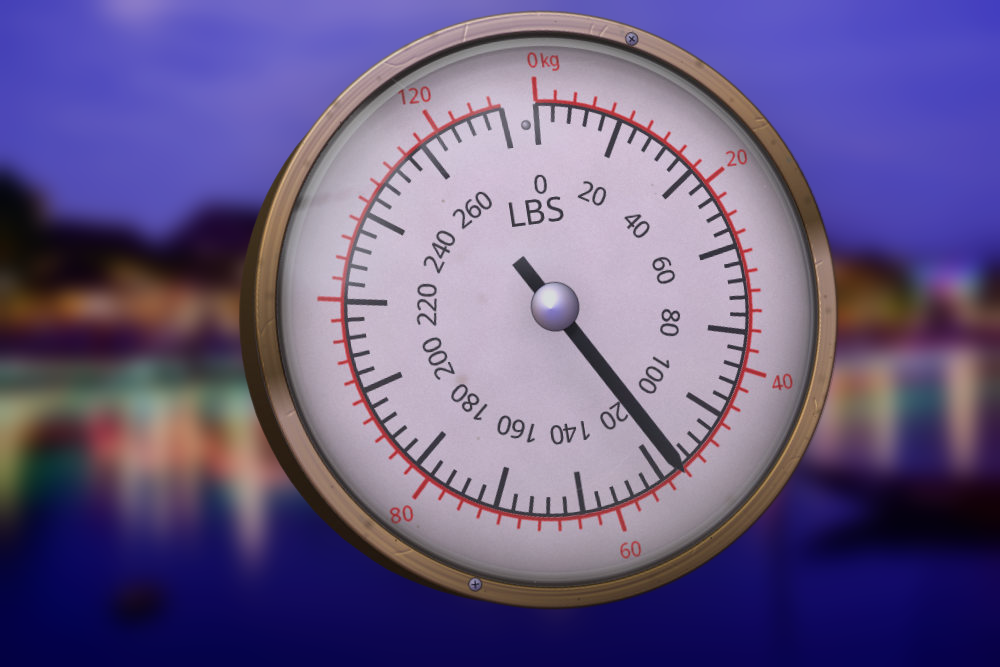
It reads value=116 unit=lb
